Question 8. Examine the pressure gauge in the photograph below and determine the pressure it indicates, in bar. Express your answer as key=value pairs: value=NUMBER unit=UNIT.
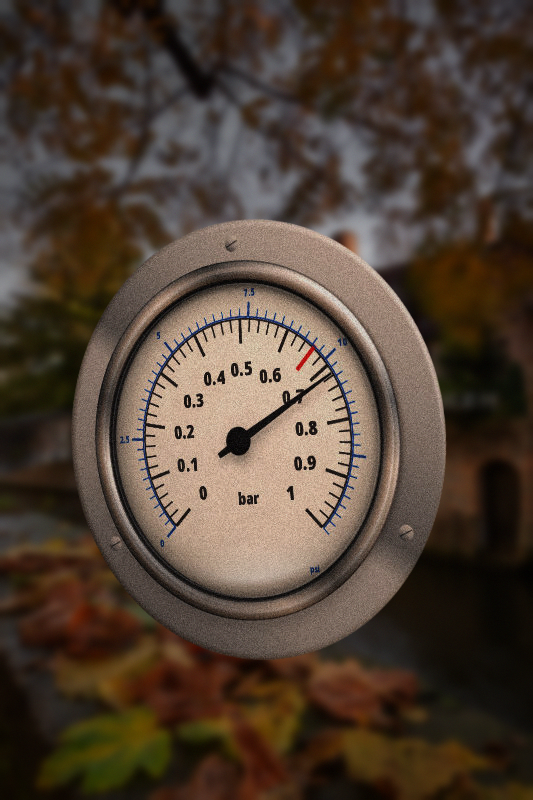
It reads value=0.72 unit=bar
